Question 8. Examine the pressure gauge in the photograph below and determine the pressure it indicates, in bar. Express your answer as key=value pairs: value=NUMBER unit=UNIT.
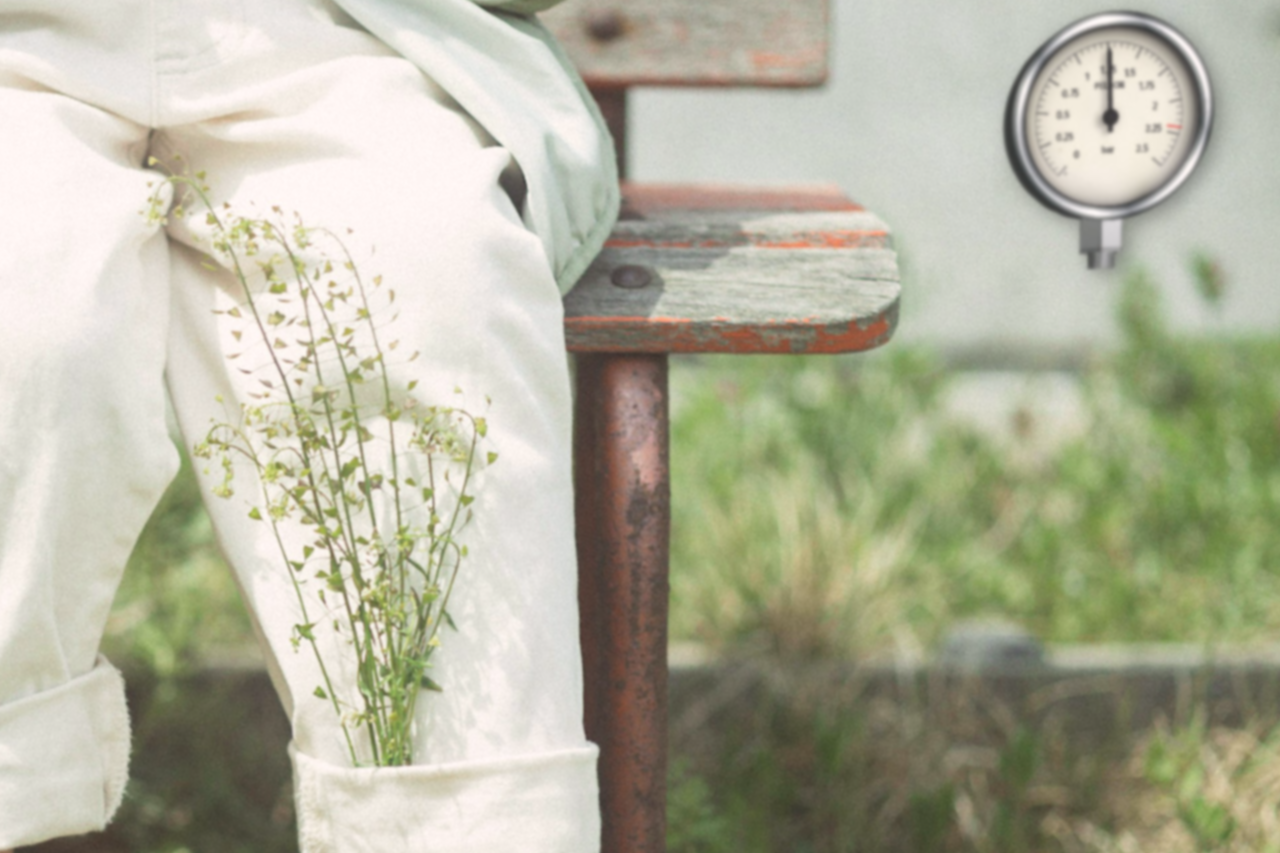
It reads value=1.25 unit=bar
